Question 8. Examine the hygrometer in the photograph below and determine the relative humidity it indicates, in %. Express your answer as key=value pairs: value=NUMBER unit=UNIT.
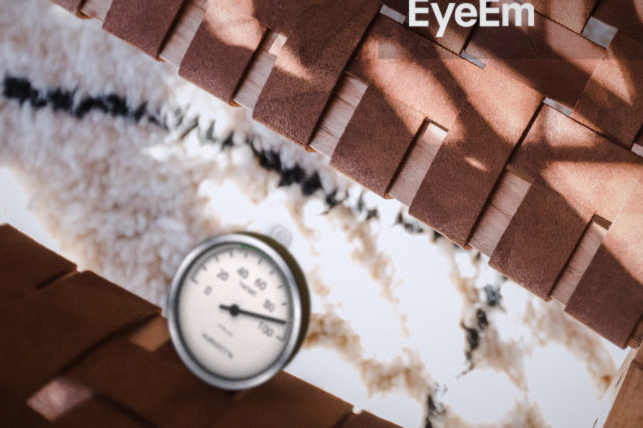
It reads value=90 unit=%
